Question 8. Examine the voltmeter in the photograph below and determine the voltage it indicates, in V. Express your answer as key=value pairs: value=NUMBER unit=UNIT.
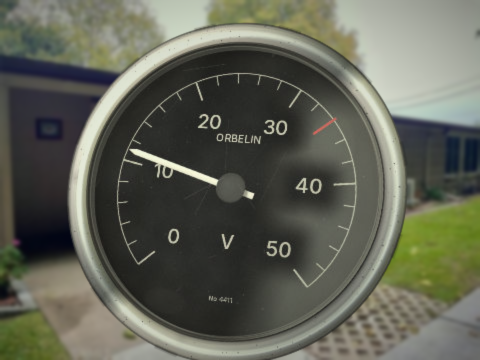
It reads value=11 unit=V
